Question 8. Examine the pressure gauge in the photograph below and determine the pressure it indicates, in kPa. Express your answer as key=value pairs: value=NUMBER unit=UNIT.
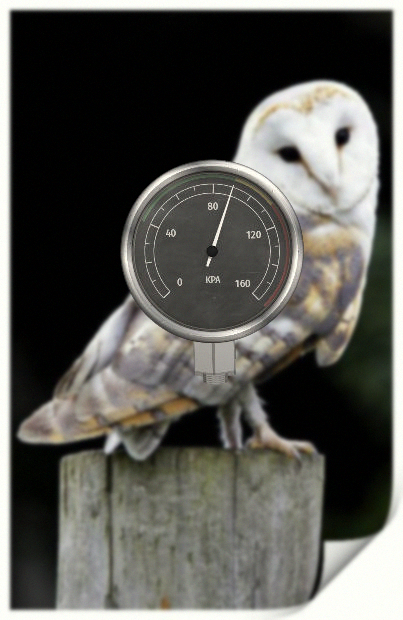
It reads value=90 unit=kPa
